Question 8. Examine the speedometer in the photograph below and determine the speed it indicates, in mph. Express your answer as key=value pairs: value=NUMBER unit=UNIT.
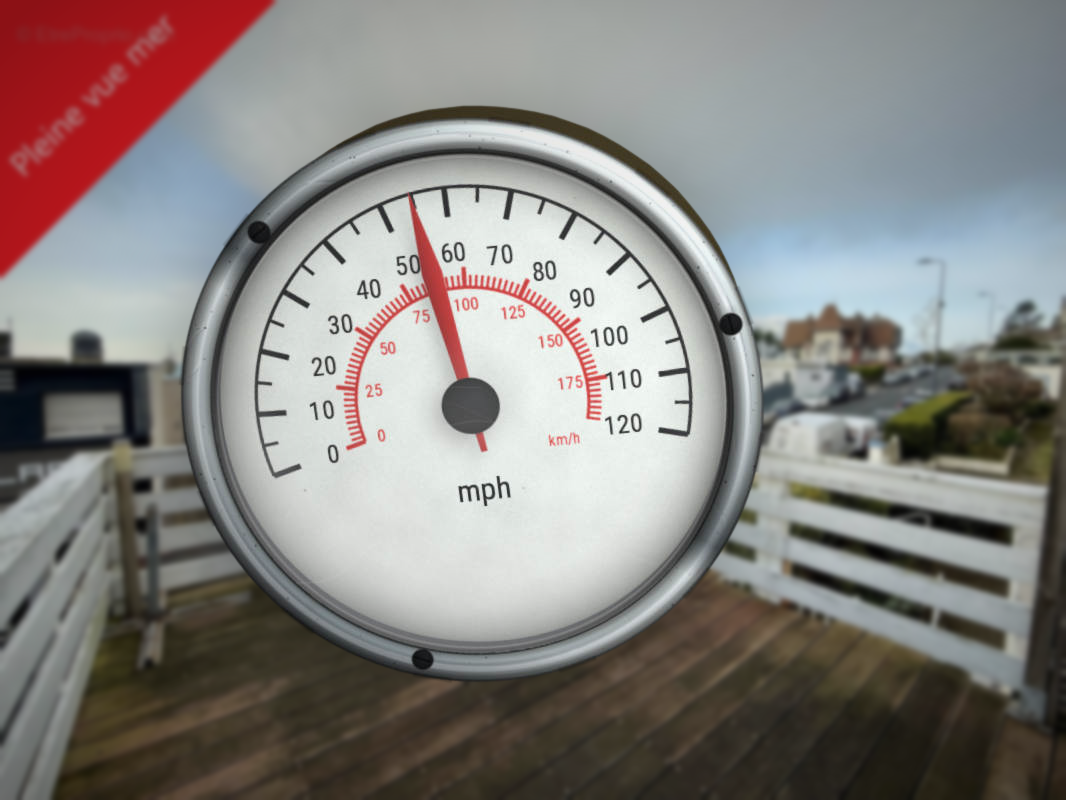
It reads value=55 unit=mph
